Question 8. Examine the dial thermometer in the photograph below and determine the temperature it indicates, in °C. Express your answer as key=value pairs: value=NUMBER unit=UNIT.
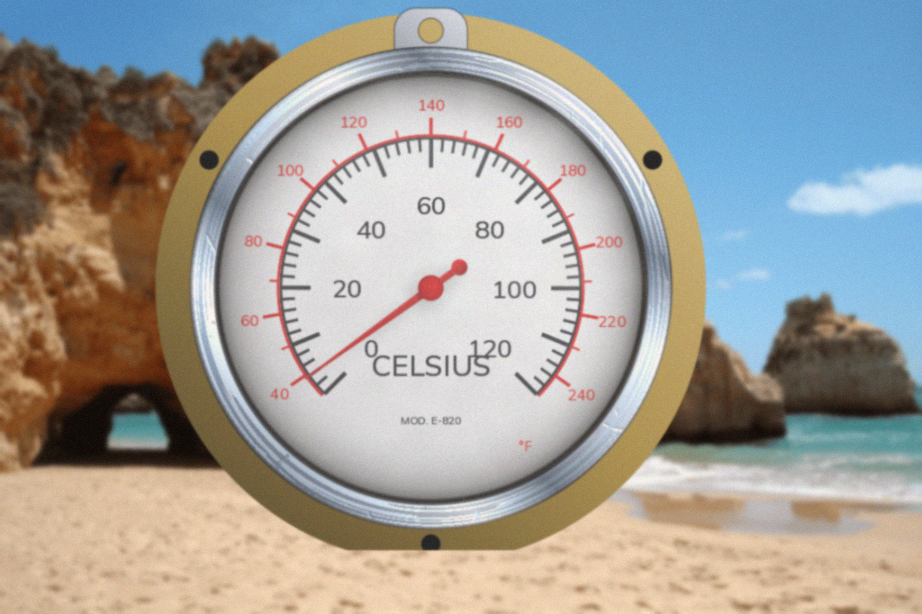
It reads value=4 unit=°C
